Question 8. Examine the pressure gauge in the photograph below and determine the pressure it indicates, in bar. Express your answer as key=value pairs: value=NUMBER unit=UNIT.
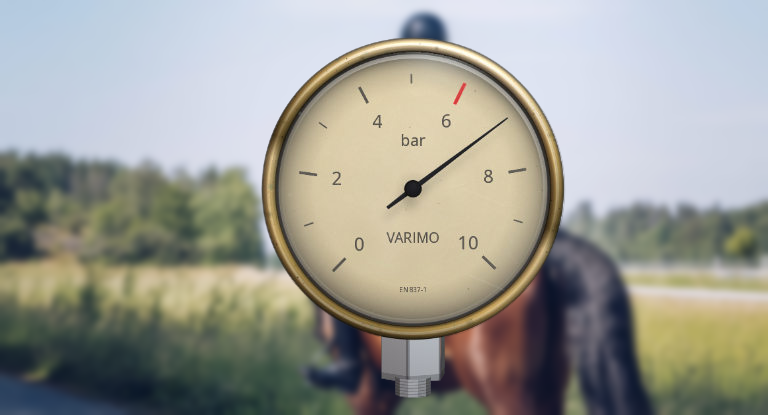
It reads value=7 unit=bar
